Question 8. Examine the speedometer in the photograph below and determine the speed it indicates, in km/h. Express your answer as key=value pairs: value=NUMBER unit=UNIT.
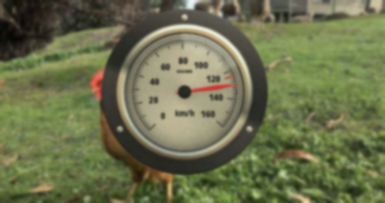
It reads value=130 unit=km/h
